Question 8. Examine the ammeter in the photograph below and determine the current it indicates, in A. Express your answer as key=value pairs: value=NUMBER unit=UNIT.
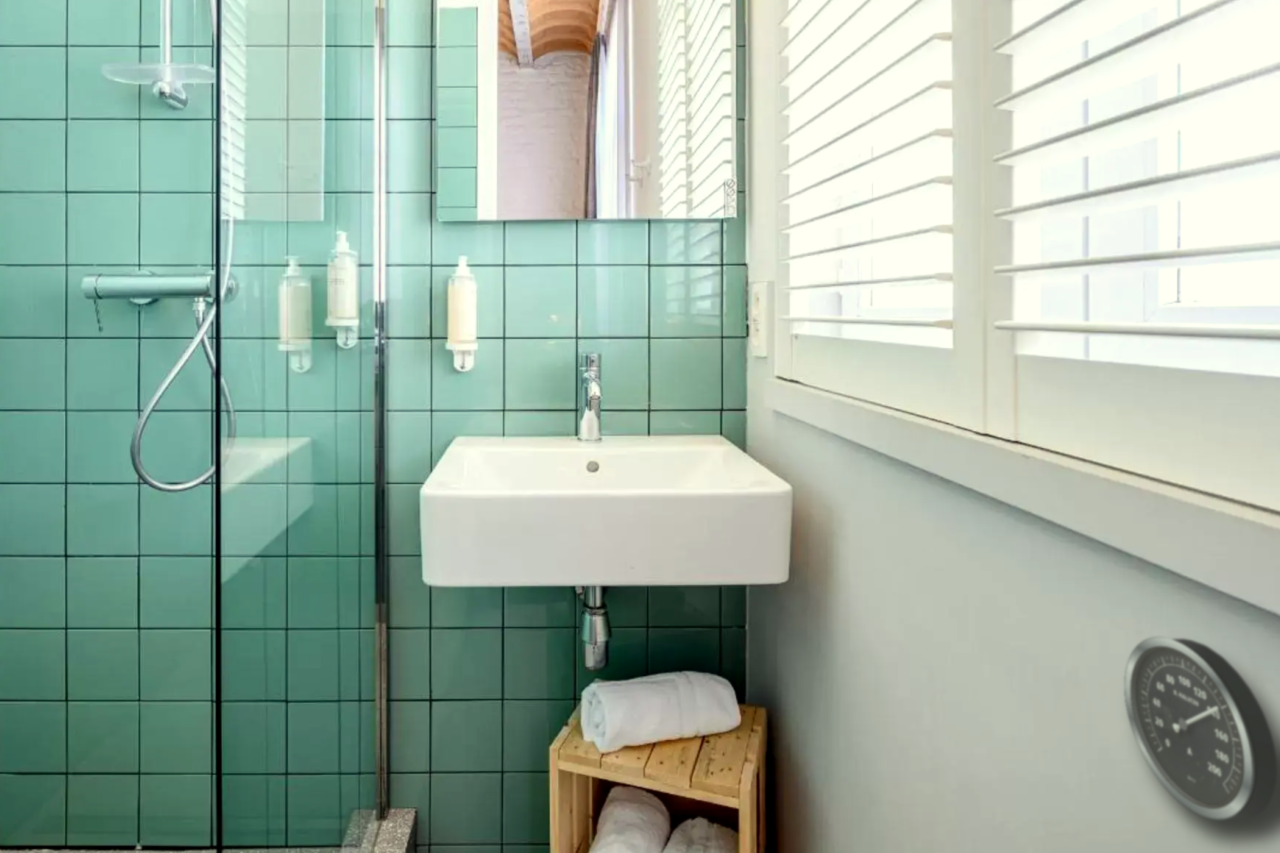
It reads value=140 unit=A
